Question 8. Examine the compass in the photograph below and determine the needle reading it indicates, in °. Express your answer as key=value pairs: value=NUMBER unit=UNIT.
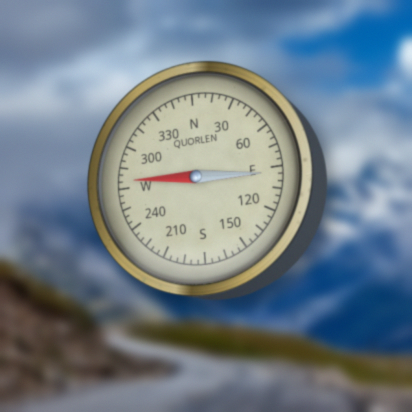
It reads value=275 unit=°
